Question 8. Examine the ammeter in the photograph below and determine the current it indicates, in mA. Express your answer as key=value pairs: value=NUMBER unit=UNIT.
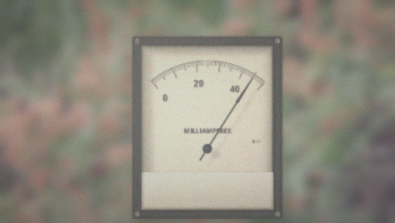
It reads value=45 unit=mA
